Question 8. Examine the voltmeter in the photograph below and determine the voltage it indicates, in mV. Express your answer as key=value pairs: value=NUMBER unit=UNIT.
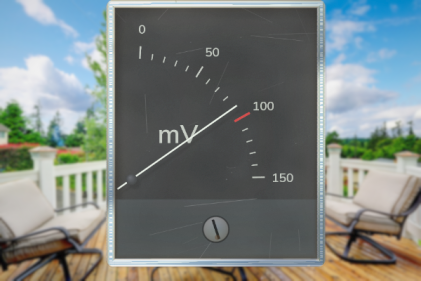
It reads value=90 unit=mV
